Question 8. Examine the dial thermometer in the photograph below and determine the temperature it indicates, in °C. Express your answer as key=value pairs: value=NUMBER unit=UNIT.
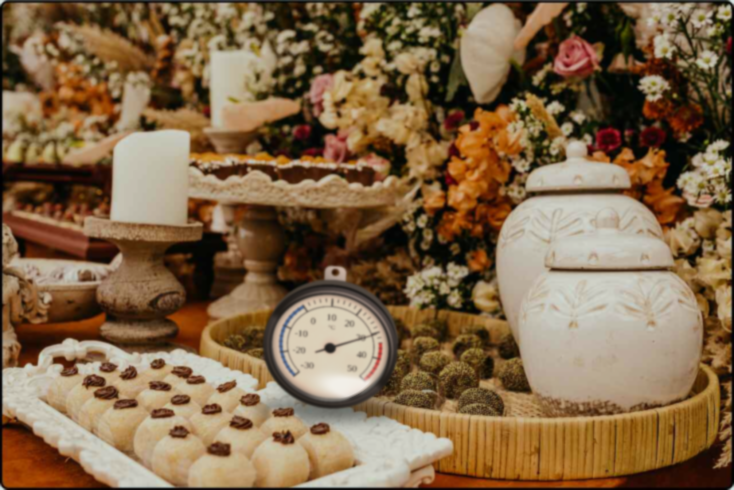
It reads value=30 unit=°C
